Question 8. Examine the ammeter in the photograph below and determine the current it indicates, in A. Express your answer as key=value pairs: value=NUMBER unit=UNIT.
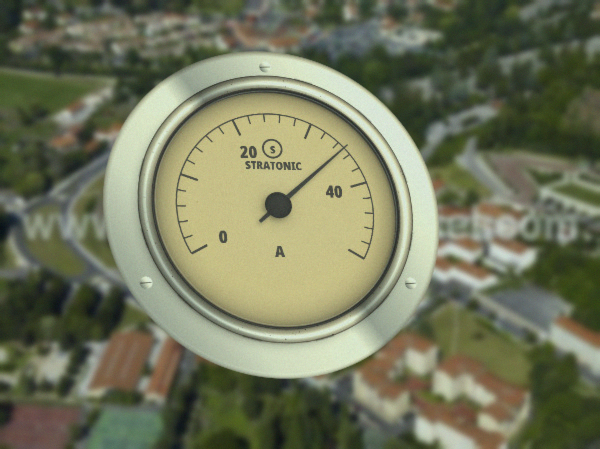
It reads value=35 unit=A
